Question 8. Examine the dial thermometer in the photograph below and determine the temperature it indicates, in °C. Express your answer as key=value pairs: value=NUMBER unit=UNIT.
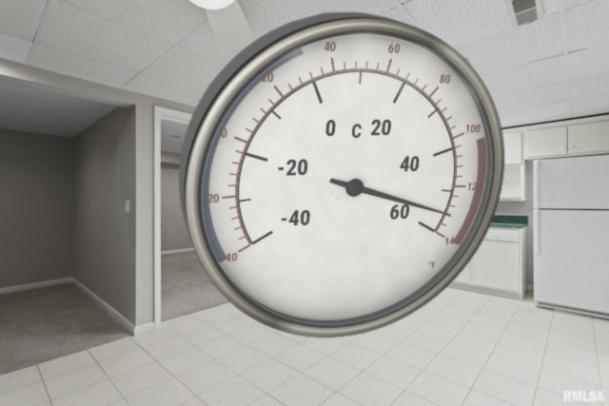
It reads value=55 unit=°C
